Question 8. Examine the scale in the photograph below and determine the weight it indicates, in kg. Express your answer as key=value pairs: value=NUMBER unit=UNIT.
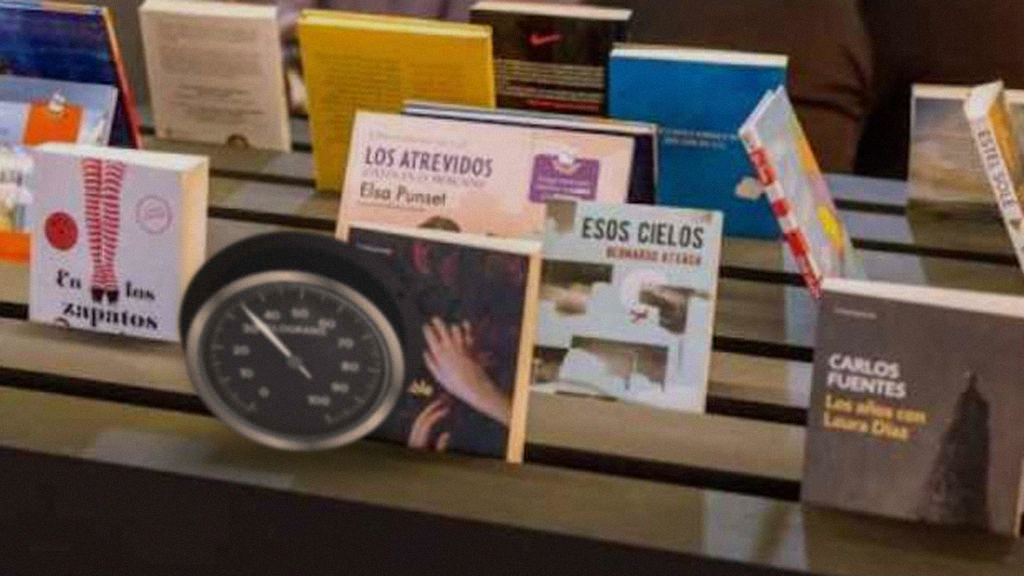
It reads value=35 unit=kg
